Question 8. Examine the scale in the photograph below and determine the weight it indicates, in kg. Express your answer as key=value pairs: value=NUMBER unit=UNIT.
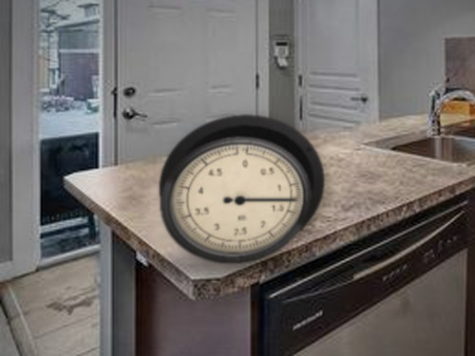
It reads value=1.25 unit=kg
